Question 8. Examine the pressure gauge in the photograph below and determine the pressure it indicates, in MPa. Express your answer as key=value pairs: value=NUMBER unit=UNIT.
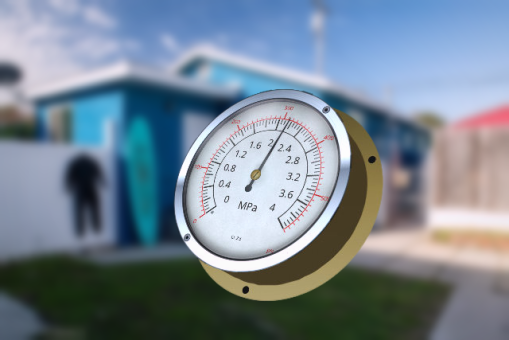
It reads value=2.2 unit=MPa
